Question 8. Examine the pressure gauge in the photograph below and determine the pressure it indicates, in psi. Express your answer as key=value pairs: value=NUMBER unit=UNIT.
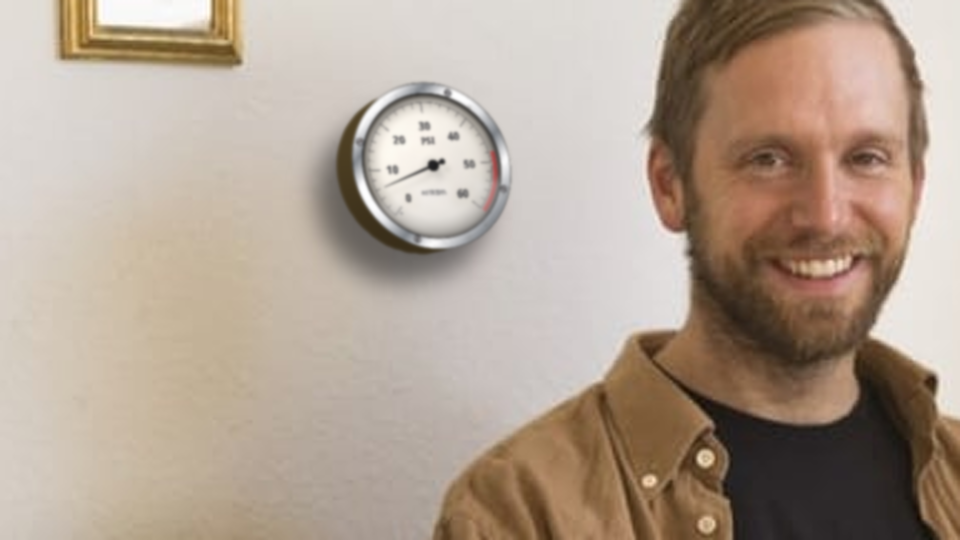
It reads value=6 unit=psi
